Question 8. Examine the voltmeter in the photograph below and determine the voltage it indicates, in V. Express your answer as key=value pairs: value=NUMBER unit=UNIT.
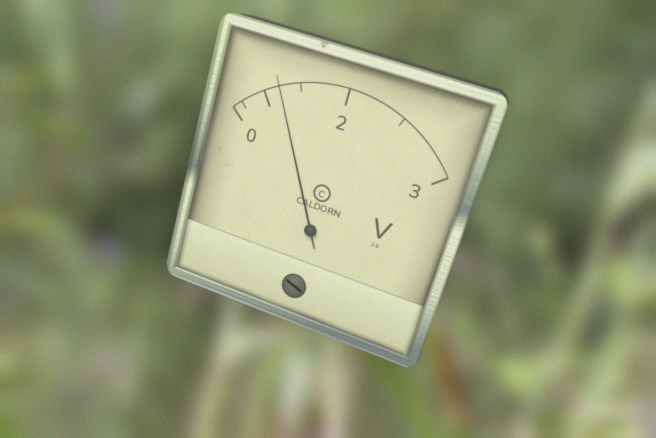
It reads value=1.25 unit=V
